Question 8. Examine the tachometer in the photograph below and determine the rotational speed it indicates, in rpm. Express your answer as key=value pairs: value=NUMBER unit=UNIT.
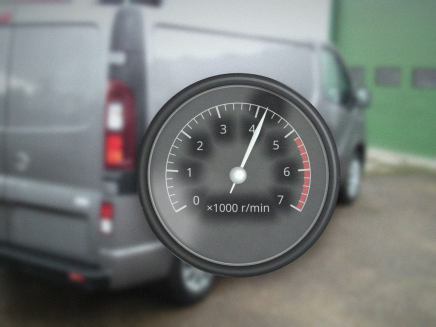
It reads value=4200 unit=rpm
